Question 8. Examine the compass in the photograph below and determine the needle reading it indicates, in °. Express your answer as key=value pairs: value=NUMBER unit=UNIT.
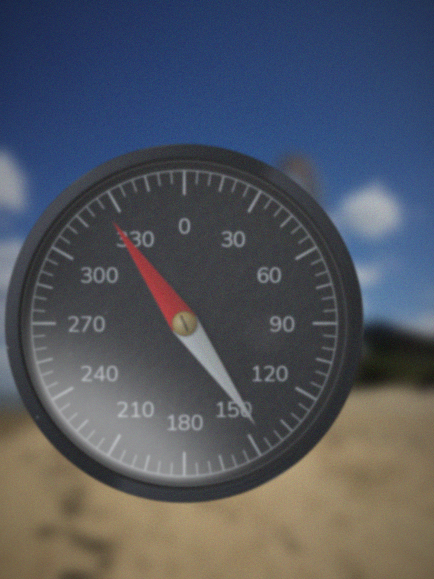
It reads value=325 unit=°
